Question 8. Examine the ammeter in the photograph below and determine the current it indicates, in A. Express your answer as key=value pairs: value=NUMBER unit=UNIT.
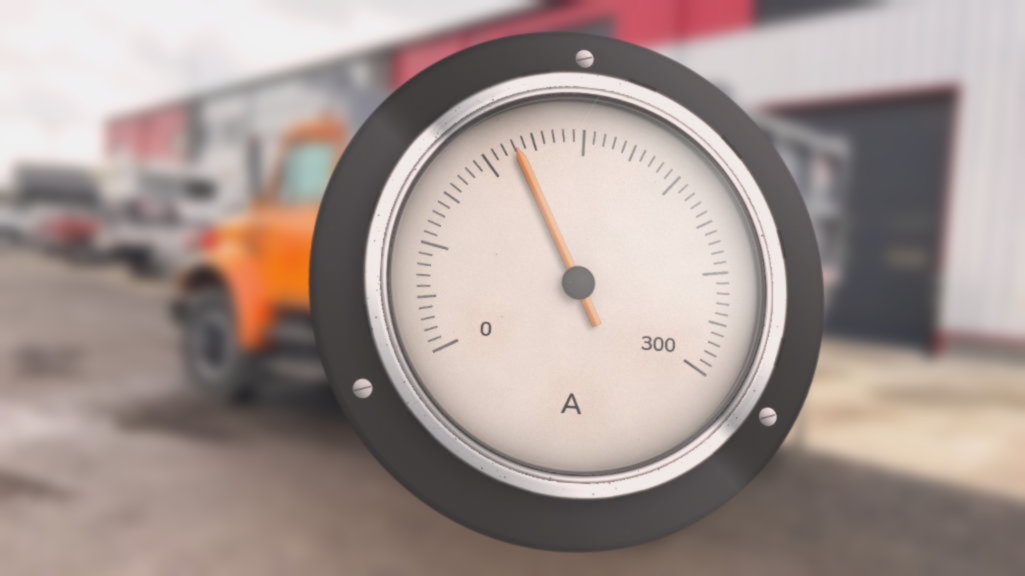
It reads value=115 unit=A
